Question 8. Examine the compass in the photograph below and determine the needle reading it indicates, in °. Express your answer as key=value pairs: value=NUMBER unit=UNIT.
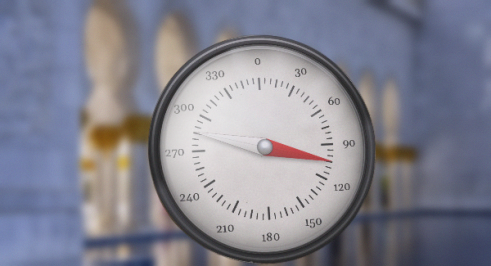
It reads value=105 unit=°
